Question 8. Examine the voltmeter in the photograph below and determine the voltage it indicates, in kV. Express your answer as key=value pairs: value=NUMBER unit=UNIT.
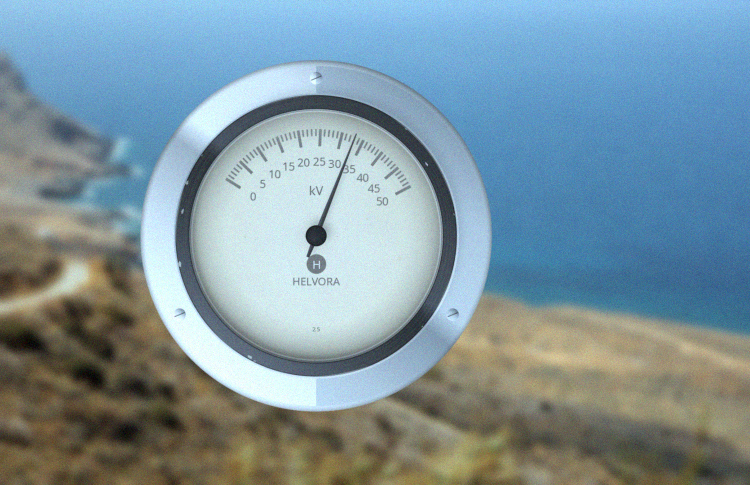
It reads value=33 unit=kV
